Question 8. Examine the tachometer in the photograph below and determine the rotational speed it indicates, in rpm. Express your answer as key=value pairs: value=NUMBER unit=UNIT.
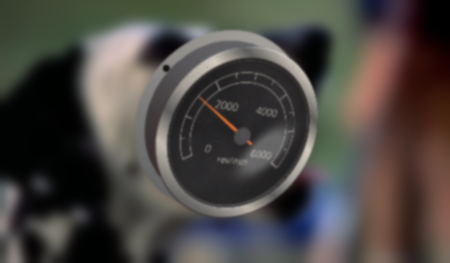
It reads value=1500 unit=rpm
